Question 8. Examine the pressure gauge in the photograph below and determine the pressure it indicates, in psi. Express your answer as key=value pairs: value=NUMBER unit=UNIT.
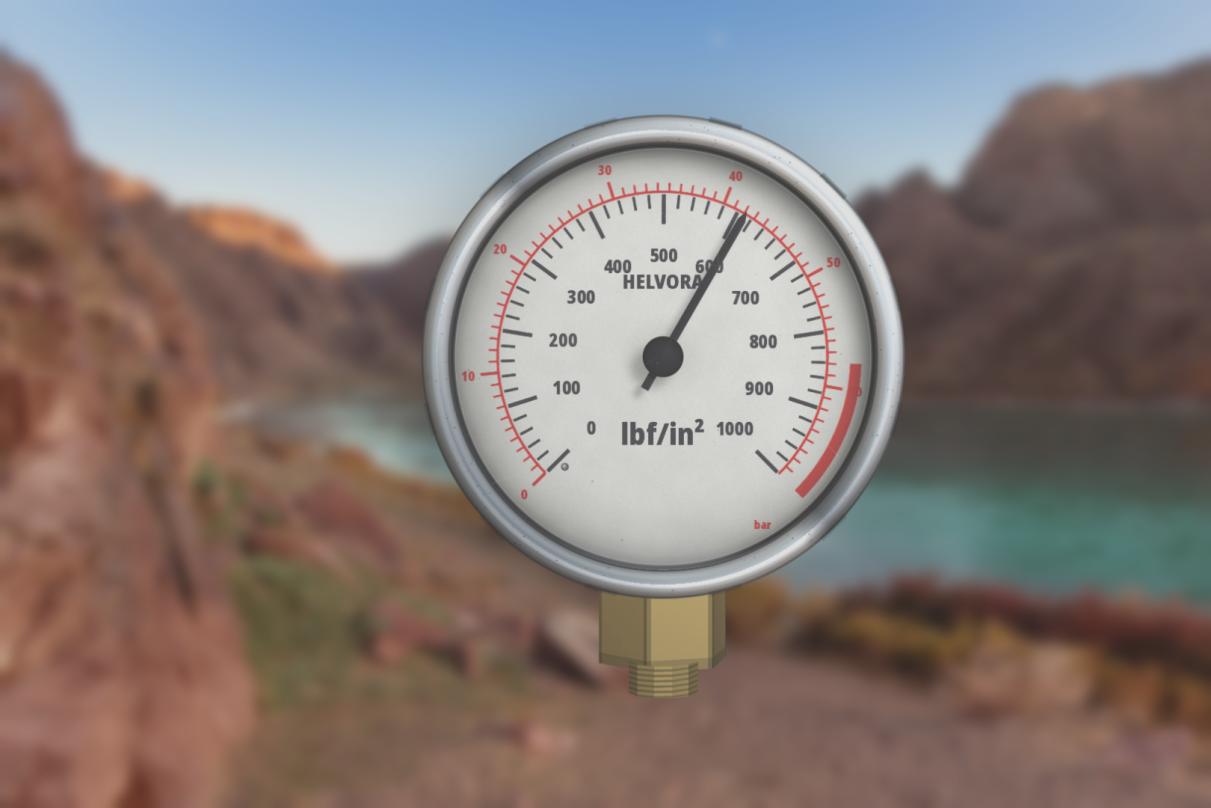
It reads value=610 unit=psi
